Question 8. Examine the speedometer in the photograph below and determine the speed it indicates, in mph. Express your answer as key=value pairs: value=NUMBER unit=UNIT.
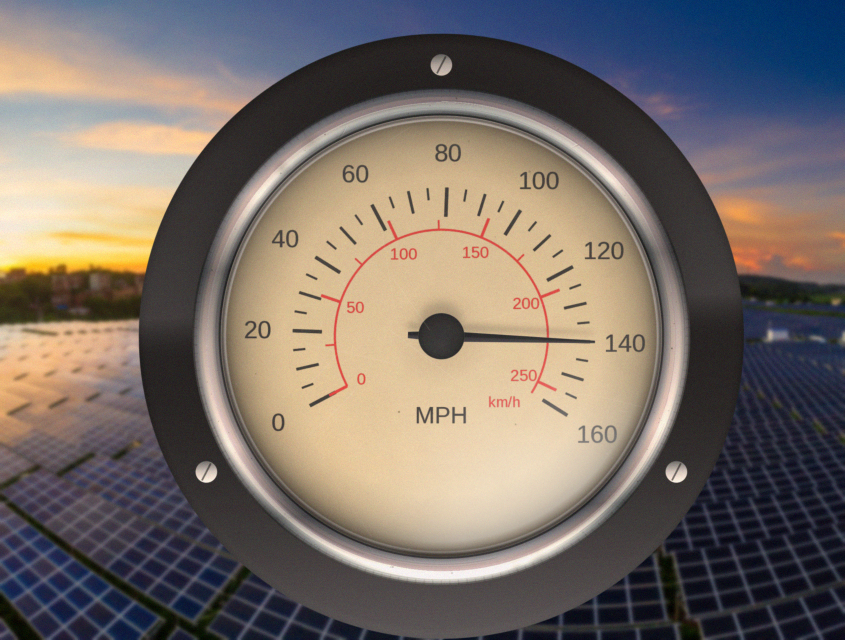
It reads value=140 unit=mph
